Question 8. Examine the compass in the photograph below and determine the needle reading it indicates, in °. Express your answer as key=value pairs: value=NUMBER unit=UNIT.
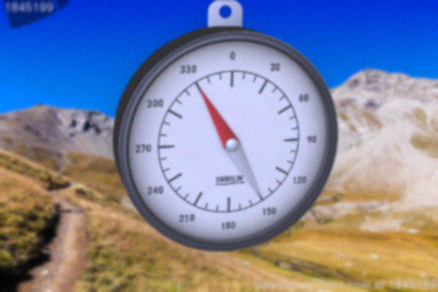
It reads value=330 unit=°
